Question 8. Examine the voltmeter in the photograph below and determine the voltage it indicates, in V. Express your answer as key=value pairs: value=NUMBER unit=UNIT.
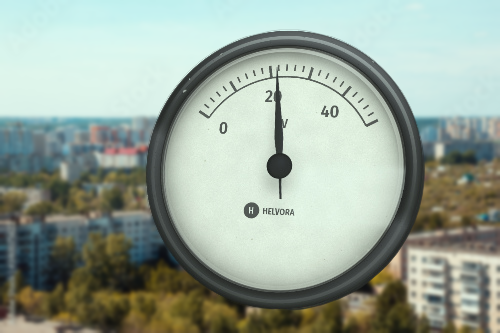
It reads value=22 unit=V
